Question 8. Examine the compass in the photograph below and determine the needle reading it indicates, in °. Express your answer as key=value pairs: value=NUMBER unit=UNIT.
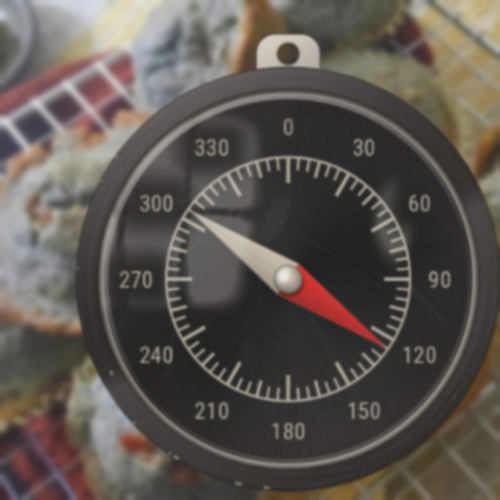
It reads value=125 unit=°
